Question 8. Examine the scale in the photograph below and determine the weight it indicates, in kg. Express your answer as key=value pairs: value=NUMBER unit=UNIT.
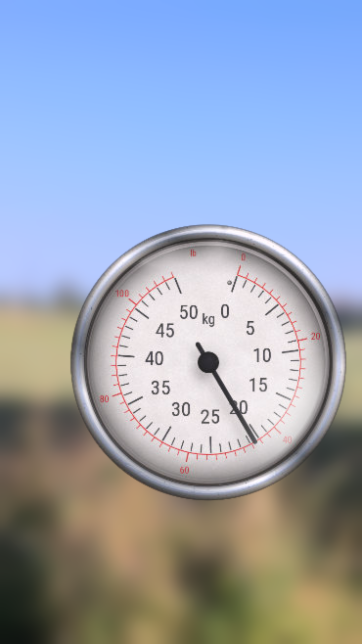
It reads value=20.5 unit=kg
